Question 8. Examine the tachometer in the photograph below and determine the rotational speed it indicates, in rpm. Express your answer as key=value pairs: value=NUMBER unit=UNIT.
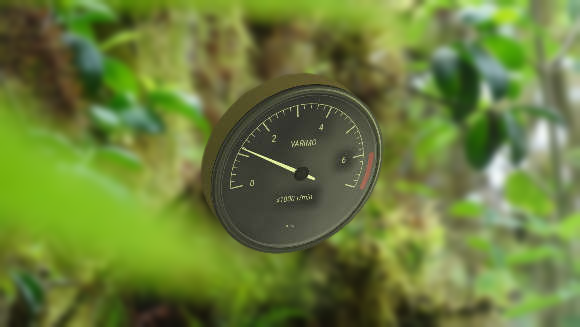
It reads value=1200 unit=rpm
